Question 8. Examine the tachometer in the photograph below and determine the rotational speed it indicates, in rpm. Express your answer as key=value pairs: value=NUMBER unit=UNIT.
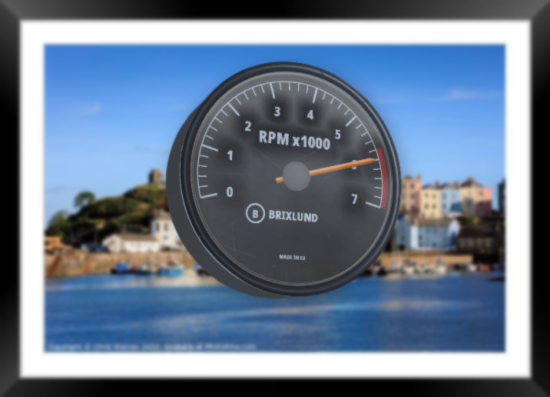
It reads value=6000 unit=rpm
